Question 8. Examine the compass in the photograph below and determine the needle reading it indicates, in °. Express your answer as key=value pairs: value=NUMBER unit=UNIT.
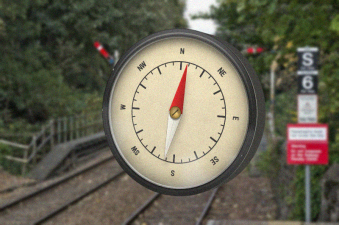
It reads value=10 unit=°
